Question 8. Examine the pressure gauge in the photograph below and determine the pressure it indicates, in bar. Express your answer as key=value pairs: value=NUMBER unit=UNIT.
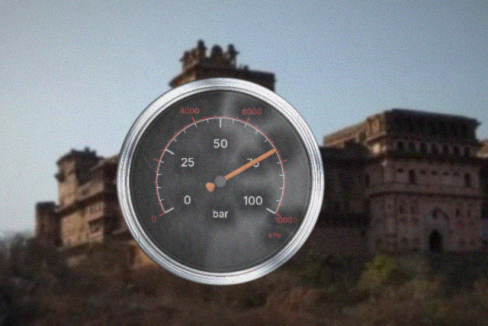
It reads value=75 unit=bar
